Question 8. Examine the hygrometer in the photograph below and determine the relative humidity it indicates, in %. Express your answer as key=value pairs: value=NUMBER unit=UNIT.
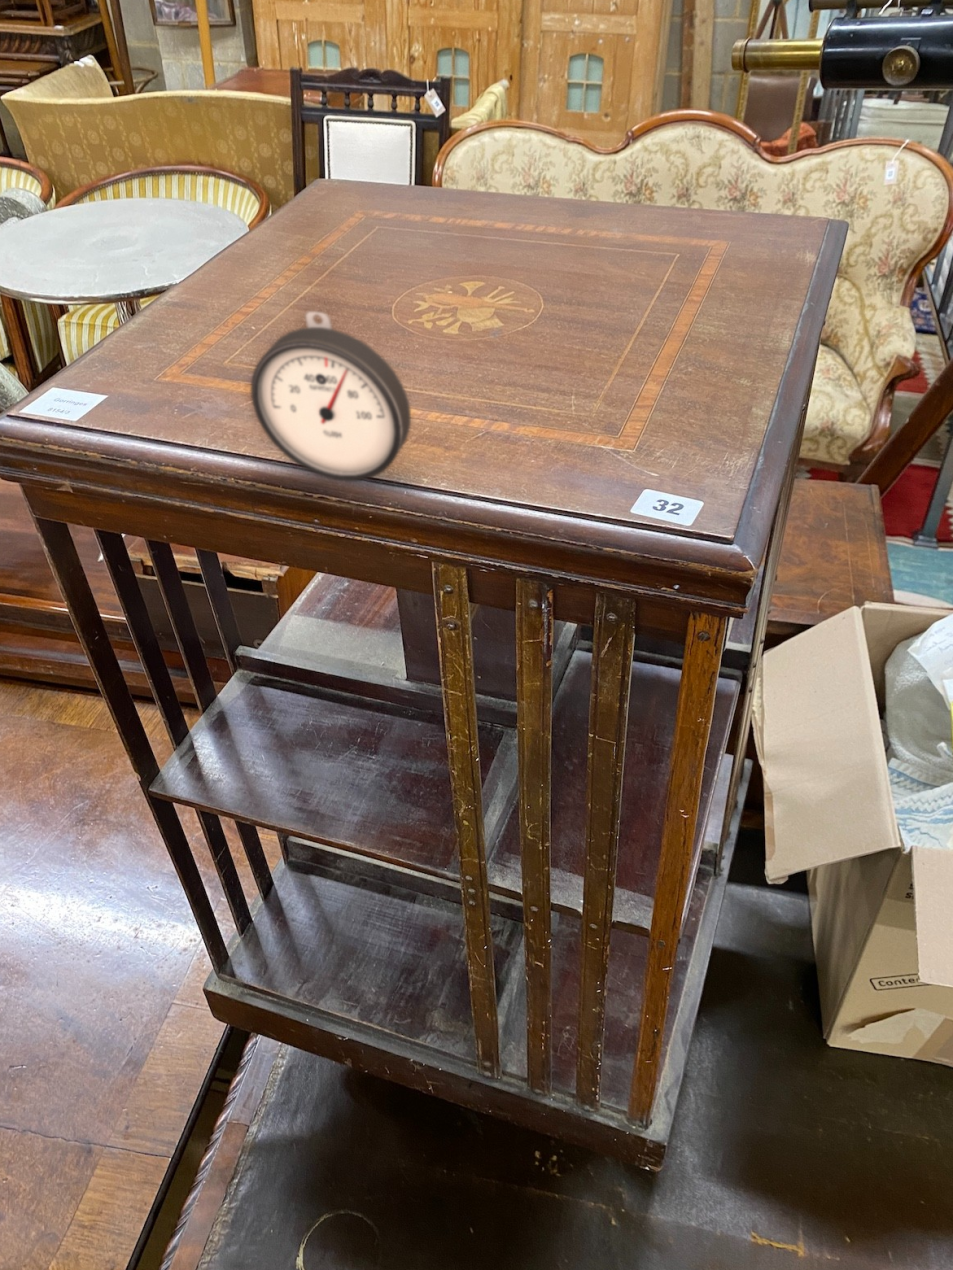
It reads value=68 unit=%
